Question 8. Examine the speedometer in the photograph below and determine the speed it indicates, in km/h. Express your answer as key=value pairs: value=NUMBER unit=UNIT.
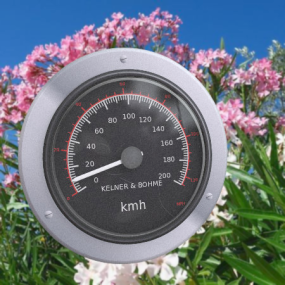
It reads value=10 unit=km/h
